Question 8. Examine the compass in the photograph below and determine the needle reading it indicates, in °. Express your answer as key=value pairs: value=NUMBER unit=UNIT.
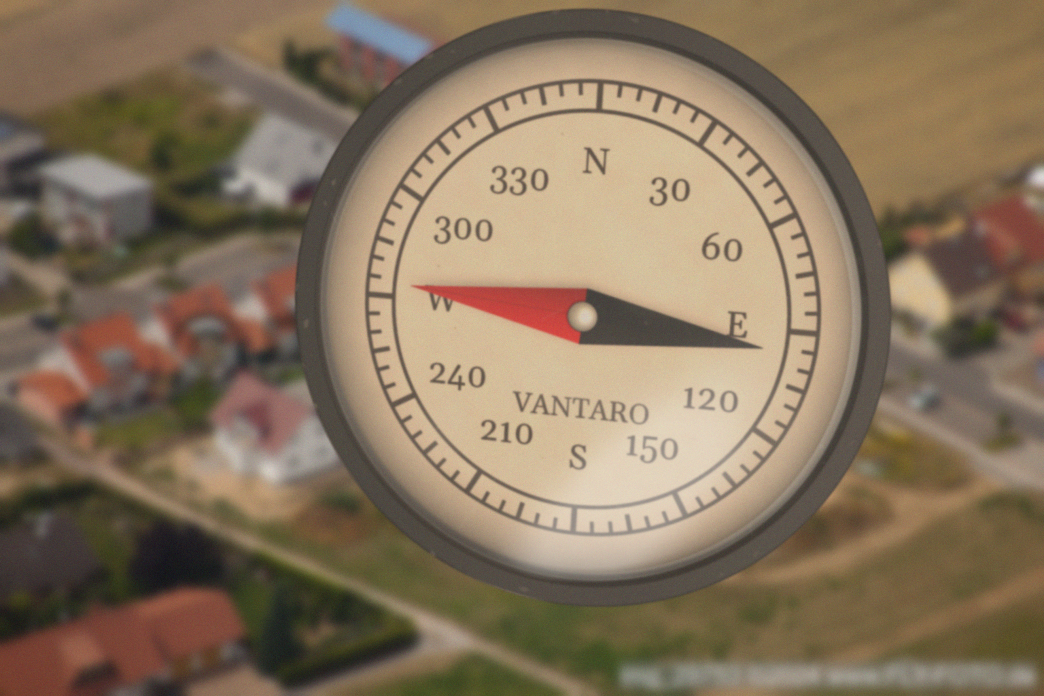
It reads value=275 unit=°
